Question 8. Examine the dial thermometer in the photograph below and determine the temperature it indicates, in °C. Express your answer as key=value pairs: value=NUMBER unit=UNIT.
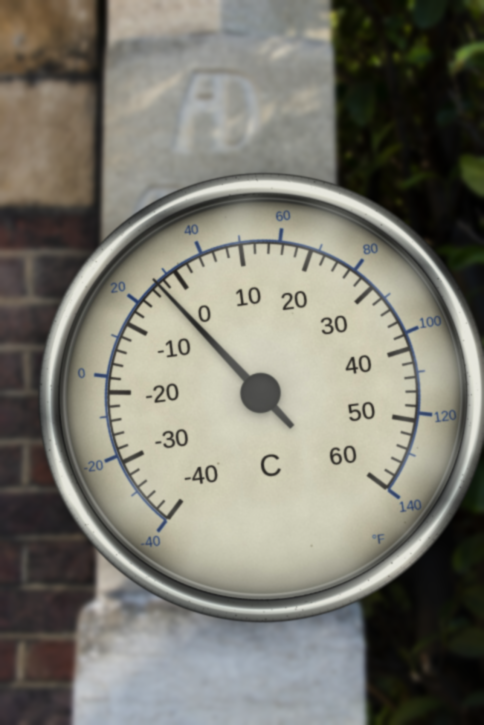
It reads value=-3 unit=°C
